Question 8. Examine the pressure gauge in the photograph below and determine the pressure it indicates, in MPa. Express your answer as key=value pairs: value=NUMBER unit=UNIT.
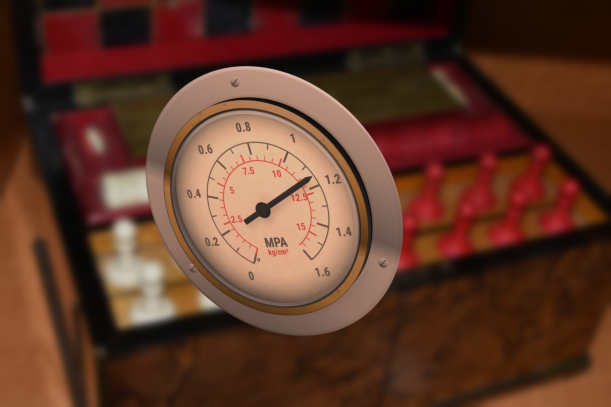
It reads value=1.15 unit=MPa
